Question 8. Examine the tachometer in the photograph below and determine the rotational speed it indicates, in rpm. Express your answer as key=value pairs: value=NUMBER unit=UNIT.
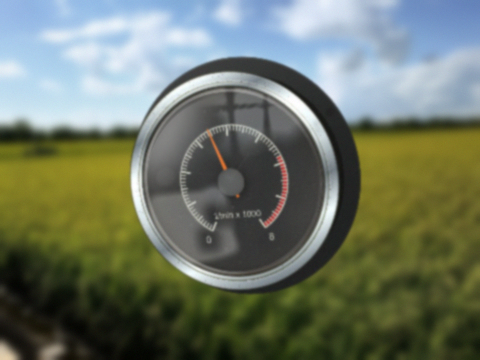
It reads value=3500 unit=rpm
